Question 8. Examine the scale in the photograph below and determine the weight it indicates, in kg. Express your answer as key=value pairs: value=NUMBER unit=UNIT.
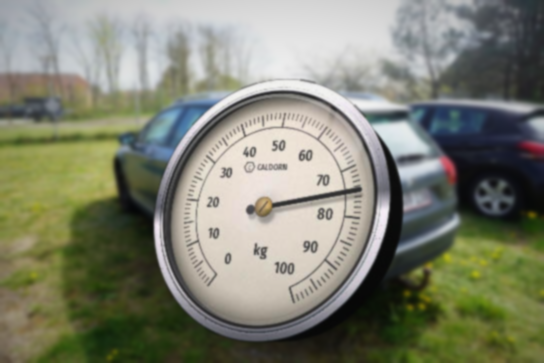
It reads value=75 unit=kg
